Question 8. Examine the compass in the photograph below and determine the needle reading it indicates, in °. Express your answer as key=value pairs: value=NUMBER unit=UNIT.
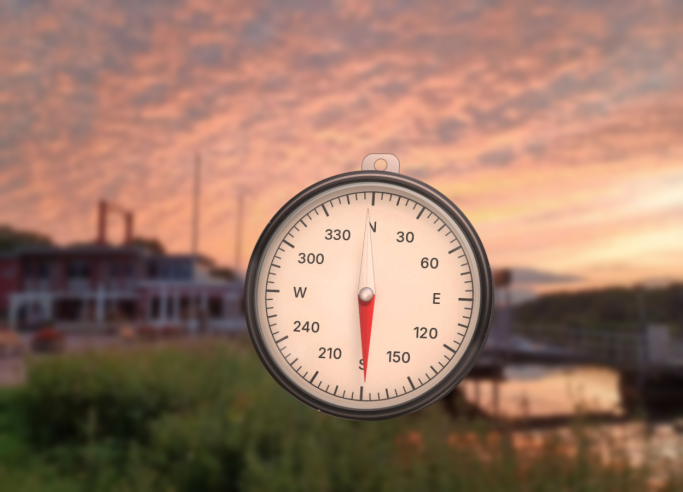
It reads value=177.5 unit=°
